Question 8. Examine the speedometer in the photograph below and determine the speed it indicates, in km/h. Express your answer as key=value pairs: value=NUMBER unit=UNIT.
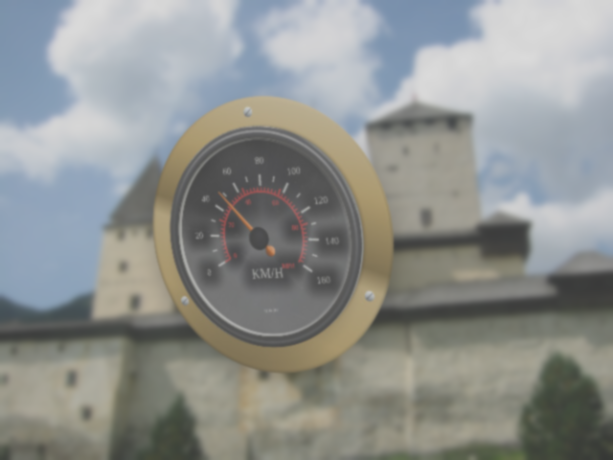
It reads value=50 unit=km/h
